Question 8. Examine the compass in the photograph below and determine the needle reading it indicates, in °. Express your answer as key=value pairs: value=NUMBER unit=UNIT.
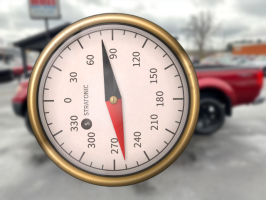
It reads value=260 unit=°
